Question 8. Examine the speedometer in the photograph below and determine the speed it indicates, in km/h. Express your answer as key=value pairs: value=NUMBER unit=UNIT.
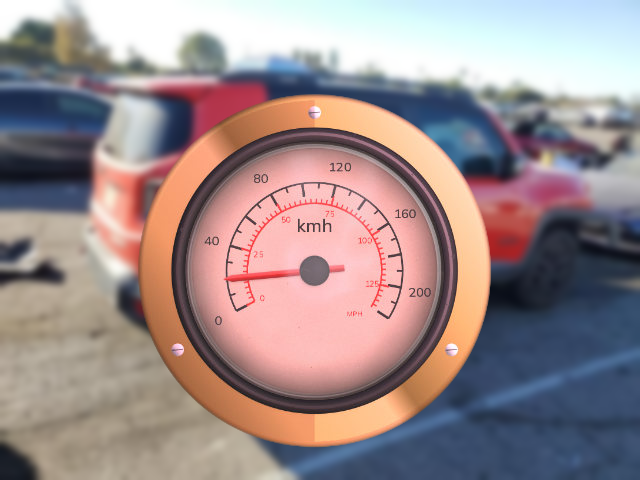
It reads value=20 unit=km/h
